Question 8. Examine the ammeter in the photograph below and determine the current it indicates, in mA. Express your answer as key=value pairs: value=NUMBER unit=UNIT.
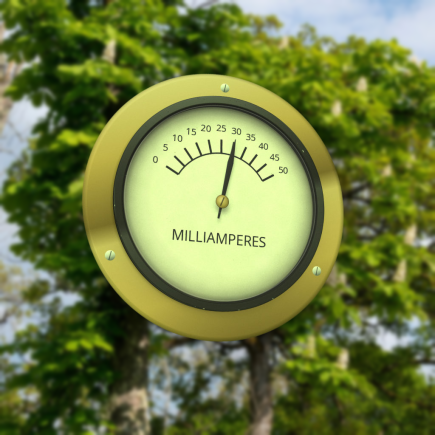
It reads value=30 unit=mA
